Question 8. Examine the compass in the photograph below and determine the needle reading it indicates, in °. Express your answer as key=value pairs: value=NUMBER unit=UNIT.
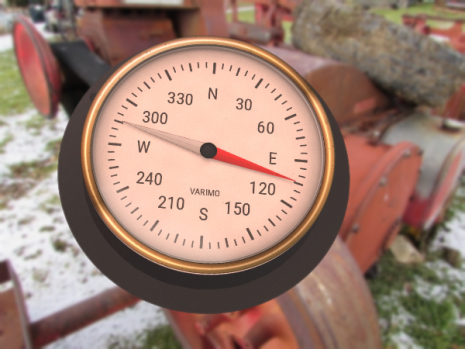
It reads value=105 unit=°
